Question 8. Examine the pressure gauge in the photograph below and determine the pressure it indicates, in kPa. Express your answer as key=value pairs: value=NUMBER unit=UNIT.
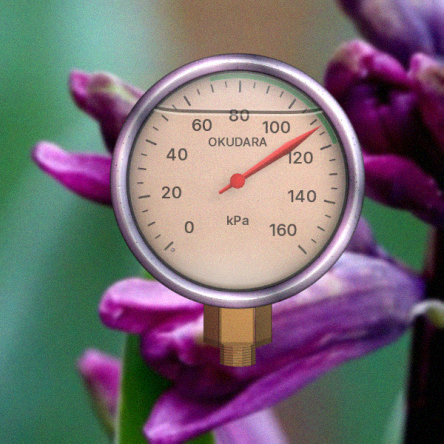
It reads value=112.5 unit=kPa
